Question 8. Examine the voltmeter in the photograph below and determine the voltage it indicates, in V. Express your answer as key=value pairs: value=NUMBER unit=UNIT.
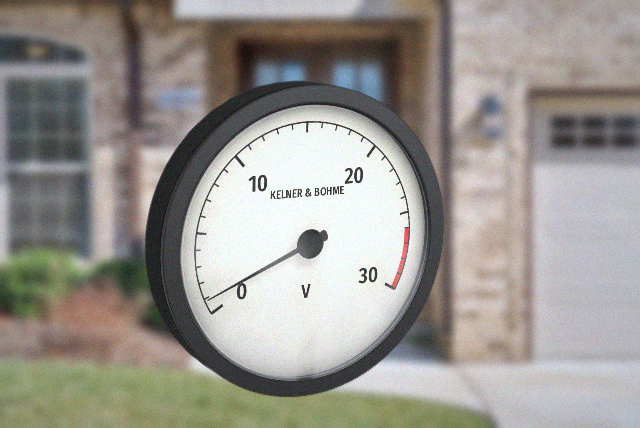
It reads value=1 unit=V
